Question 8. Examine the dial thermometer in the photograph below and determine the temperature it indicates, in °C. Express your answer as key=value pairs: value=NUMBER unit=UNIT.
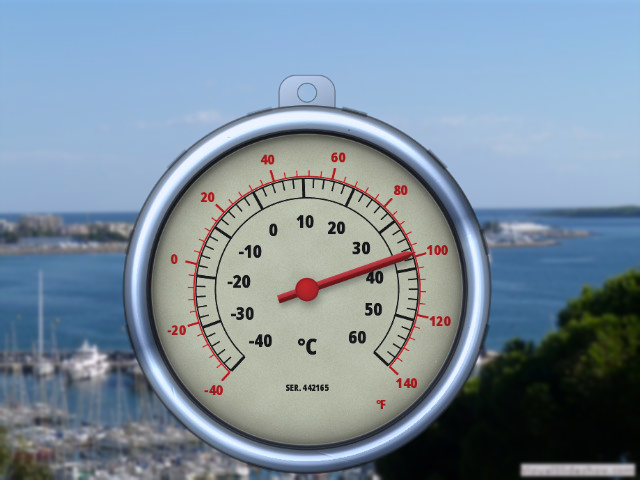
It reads value=37 unit=°C
